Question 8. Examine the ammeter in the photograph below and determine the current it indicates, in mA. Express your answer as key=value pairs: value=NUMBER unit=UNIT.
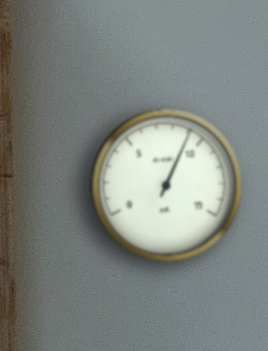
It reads value=9 unit=mA
